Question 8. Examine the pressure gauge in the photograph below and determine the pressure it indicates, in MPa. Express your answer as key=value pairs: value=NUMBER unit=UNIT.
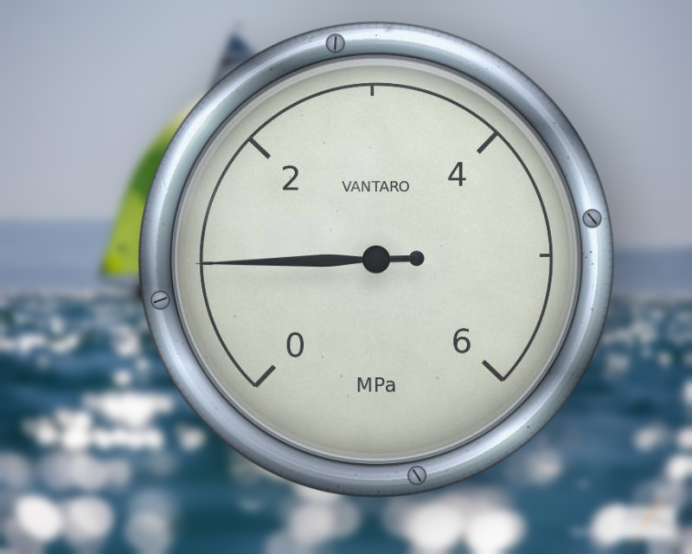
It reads value=1 unit=MPa
